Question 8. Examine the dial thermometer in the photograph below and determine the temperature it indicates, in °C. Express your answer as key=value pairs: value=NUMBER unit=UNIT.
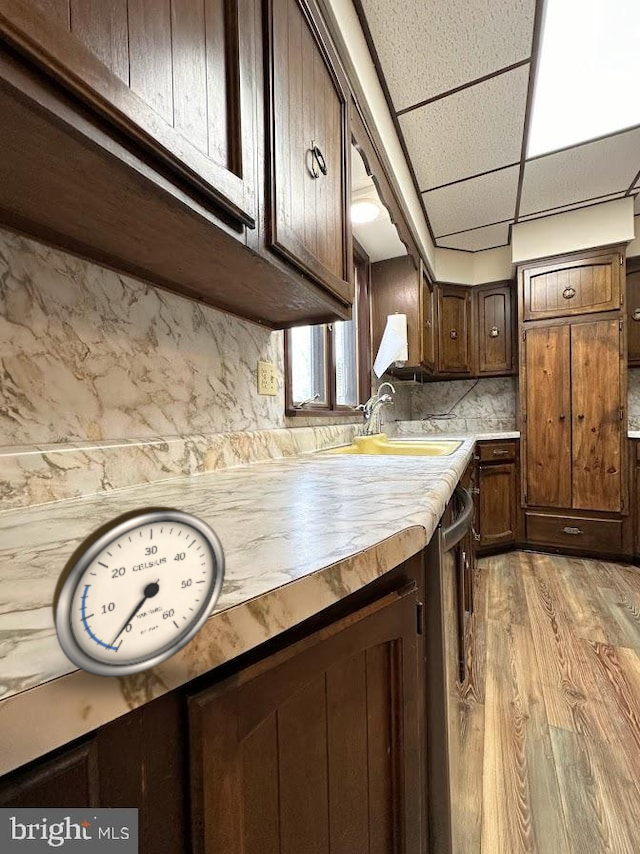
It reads value=2 unit=°C
